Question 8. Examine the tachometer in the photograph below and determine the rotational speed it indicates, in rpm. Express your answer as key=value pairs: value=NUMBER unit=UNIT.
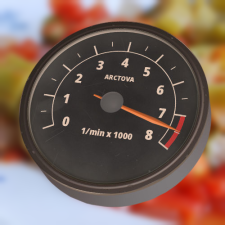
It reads value=7500 unit=rpm
